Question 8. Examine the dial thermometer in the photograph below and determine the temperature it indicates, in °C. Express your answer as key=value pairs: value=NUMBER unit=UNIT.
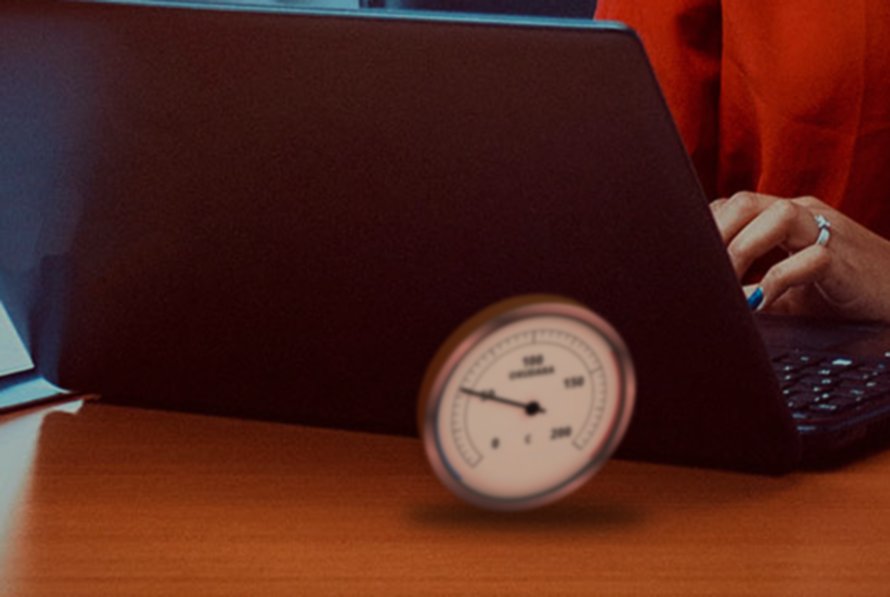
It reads value=50 unit=°C
